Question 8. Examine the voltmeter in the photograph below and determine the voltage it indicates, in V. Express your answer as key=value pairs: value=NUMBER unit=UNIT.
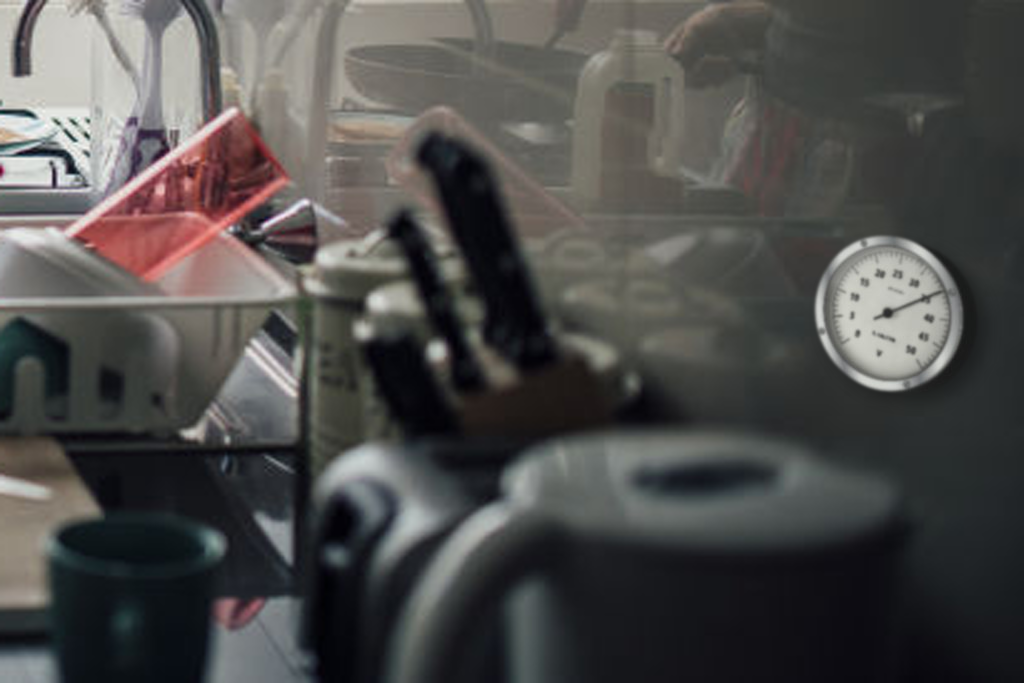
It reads value=35 unit=V
